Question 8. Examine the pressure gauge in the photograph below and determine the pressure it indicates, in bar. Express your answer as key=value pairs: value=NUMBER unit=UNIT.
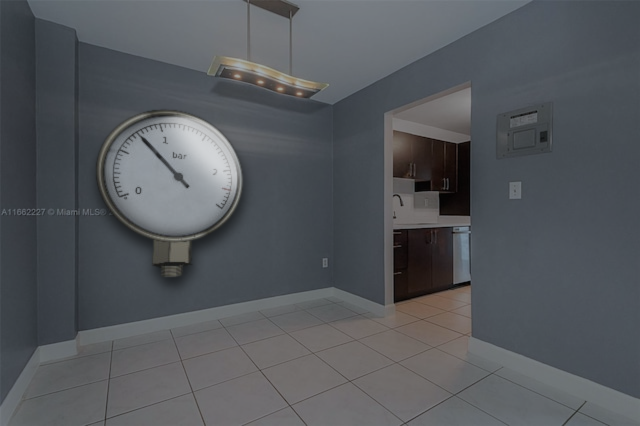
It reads value=0.75 unit=bar
